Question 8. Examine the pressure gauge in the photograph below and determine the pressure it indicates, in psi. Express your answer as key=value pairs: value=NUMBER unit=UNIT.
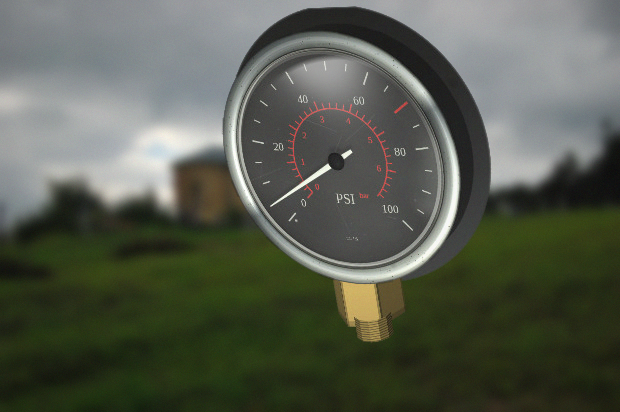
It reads value=5 unit=psi
